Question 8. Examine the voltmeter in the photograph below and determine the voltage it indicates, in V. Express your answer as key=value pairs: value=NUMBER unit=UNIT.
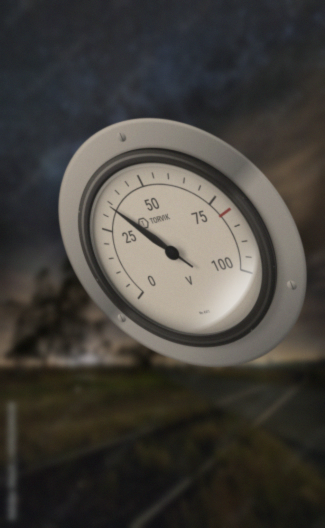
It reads value=35 unit=V
